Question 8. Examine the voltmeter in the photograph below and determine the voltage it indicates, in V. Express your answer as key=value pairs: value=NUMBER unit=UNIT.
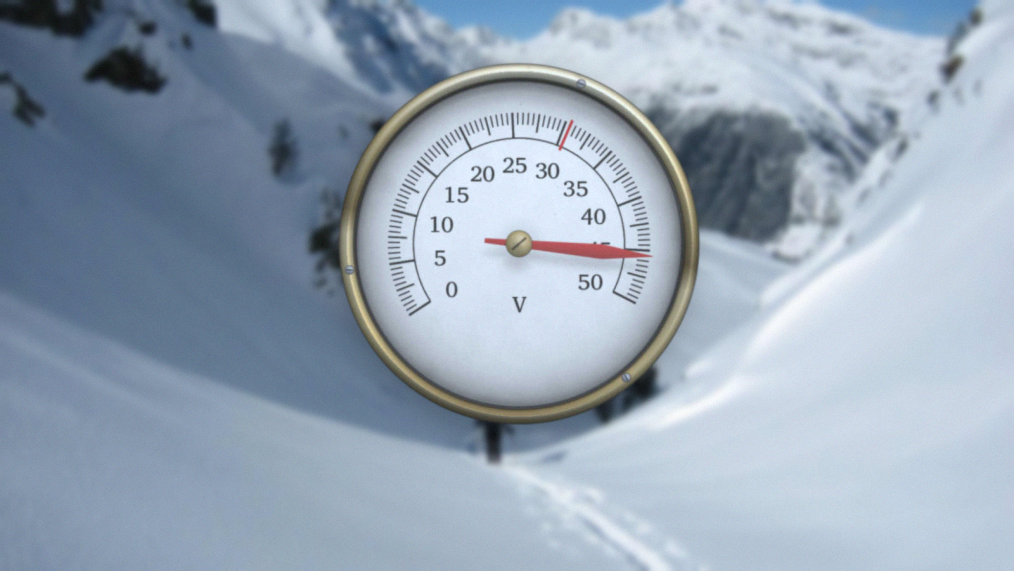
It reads value=45.5 unit=V
